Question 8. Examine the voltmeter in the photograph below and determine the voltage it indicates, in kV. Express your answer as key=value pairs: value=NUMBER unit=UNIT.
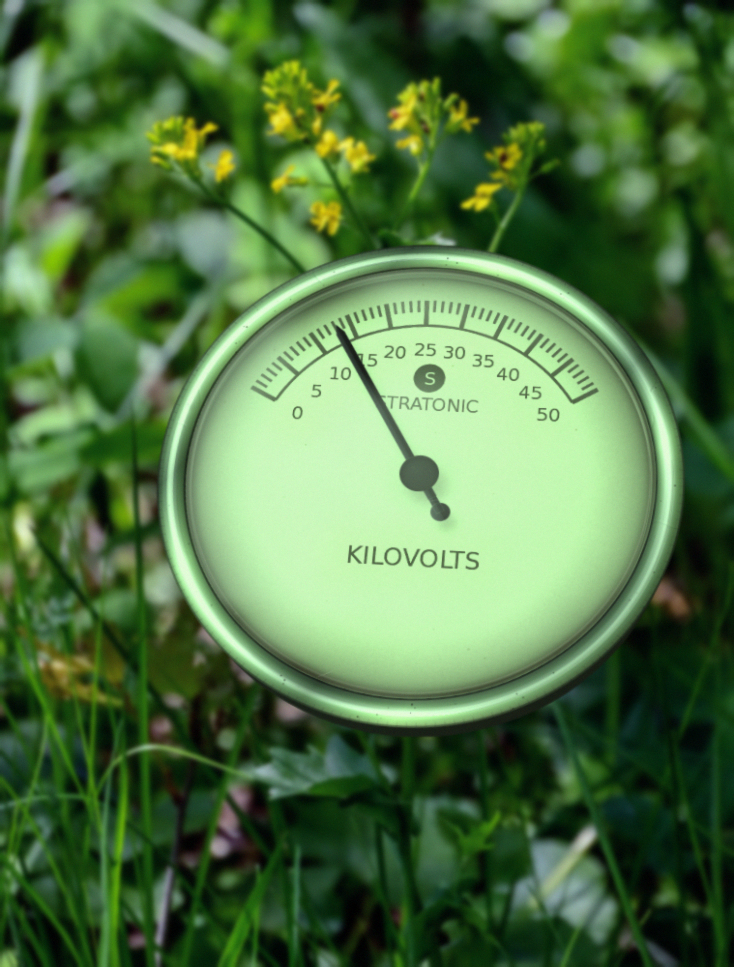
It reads value=13 unit=kV
